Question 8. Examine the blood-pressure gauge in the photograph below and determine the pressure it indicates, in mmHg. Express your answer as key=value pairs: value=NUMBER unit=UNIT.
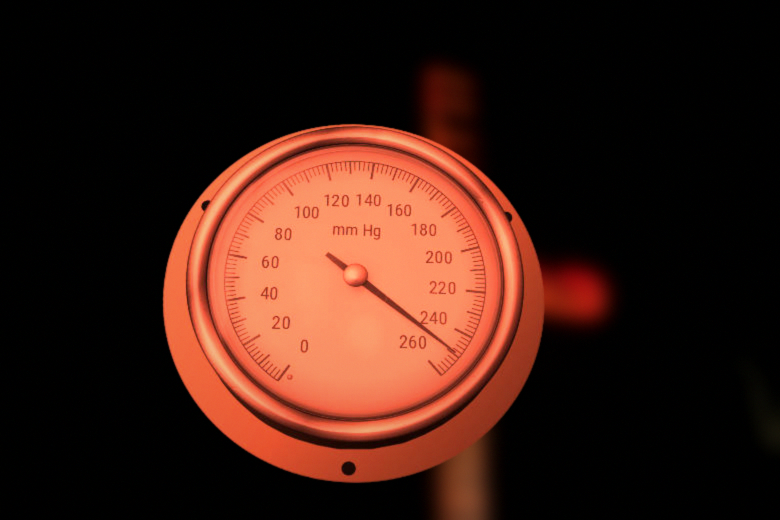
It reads value=250 unit=mmHg
